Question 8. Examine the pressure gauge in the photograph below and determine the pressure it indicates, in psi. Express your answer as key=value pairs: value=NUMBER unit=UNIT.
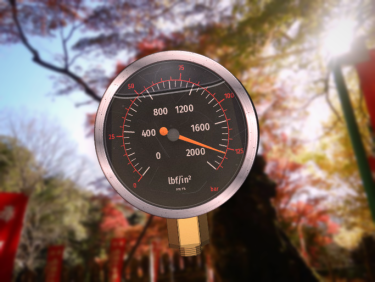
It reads value=1850 unit=psi
